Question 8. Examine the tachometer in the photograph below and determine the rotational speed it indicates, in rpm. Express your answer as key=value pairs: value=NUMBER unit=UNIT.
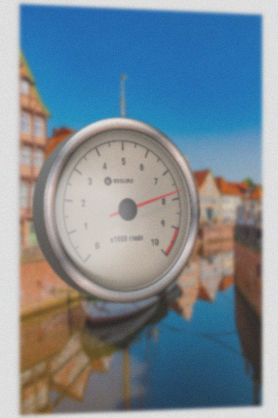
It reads value=7750 unit=rpm
